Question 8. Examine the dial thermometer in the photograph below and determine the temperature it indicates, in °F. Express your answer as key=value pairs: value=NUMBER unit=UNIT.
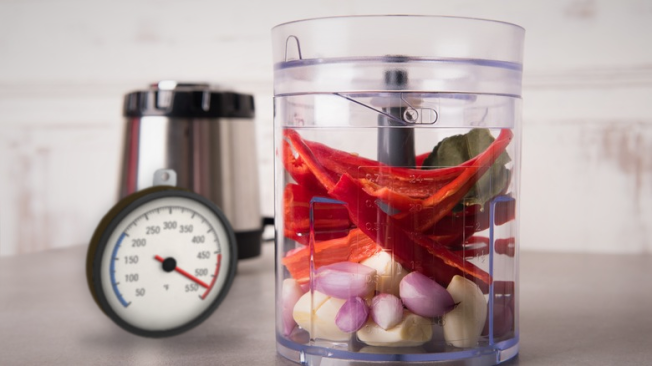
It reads value=525 unit=°F
